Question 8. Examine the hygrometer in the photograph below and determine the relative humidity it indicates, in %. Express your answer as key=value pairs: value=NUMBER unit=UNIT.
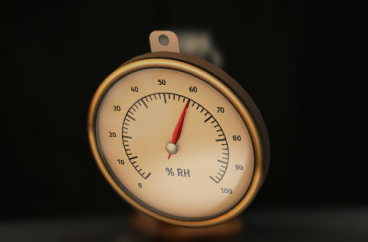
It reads value=60 unit=%
